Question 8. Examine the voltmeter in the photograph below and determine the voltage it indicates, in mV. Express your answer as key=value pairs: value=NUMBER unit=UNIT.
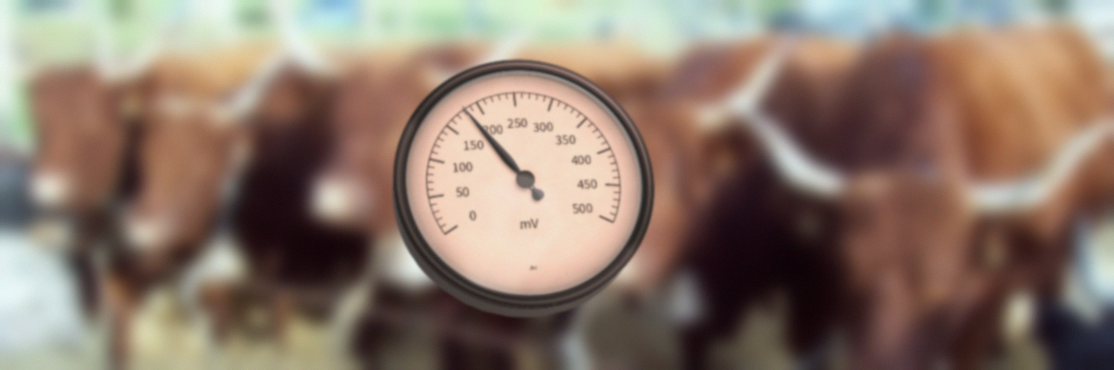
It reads value=180 unit=mV
